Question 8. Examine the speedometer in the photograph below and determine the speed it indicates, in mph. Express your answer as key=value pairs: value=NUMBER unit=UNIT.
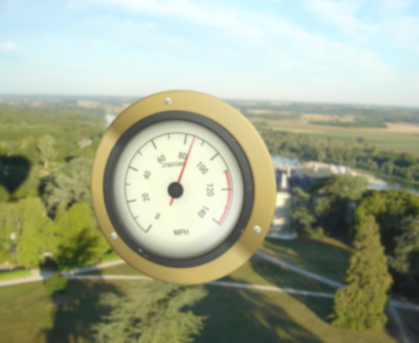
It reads value=85 unit=mph
